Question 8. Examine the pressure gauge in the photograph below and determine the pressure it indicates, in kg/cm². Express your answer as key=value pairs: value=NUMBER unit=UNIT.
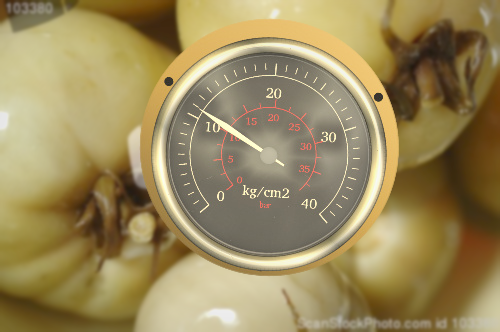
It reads value=11 unit=kg/cm²
